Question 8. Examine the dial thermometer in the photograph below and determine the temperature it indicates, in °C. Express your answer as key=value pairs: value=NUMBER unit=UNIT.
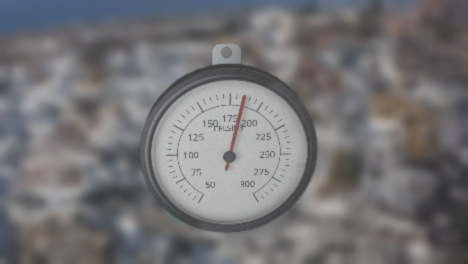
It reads value=185 unit=°C
